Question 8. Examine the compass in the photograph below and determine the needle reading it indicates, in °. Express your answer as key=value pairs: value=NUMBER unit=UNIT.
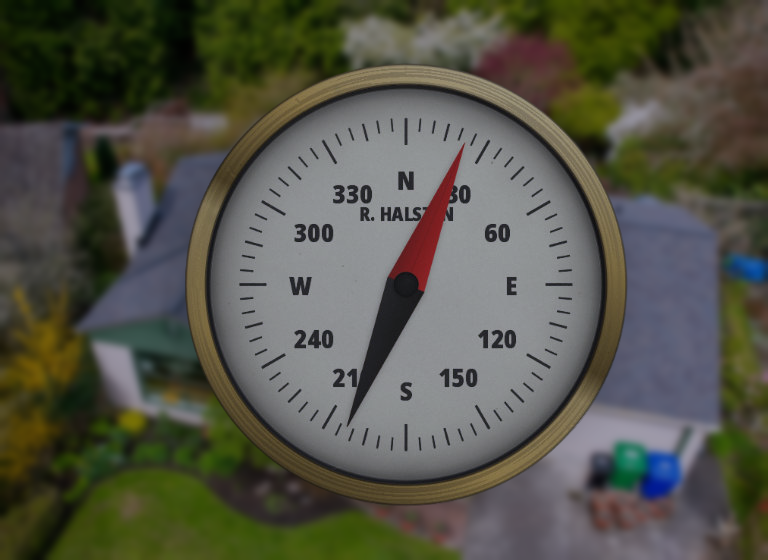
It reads value=22.5 unit=°
